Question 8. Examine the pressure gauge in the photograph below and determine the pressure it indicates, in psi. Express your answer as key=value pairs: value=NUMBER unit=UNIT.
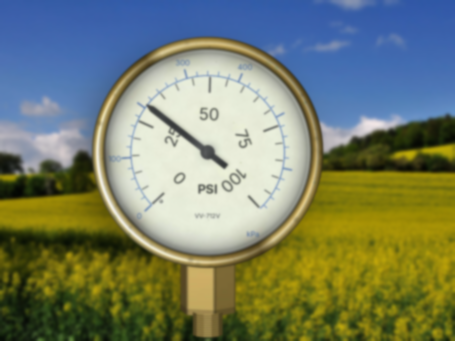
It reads value=30 unit=psi
